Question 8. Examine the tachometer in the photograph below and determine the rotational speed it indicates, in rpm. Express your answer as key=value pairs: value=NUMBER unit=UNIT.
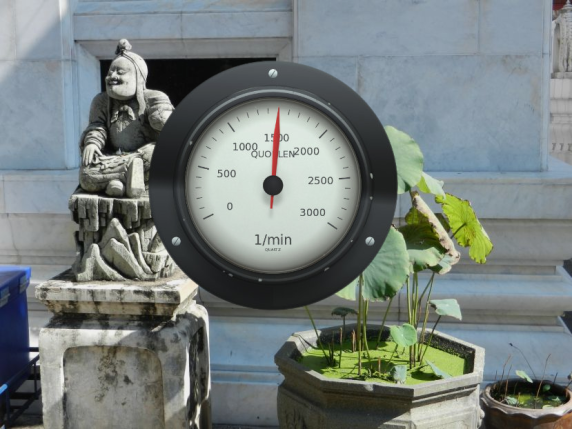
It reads value=1500 unit=rpm
